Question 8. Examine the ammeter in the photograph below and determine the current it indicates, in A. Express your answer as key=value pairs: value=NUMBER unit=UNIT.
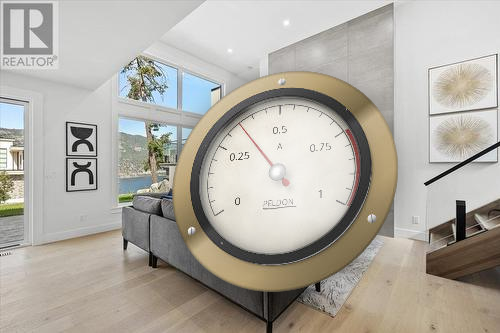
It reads value=0.35 unit=A
